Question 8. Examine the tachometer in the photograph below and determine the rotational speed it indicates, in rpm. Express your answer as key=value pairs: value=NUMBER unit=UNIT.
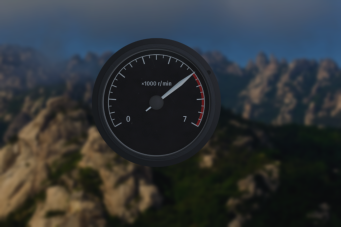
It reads value=5000 unit=rpm
